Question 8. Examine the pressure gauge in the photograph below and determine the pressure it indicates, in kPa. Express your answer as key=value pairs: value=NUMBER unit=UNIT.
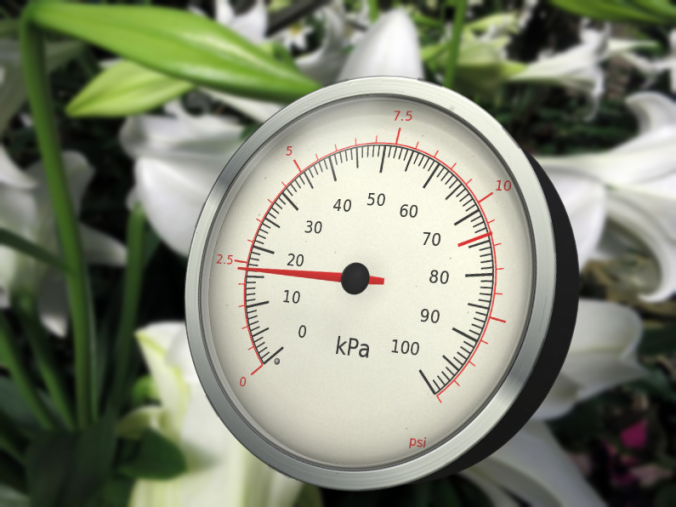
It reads value=16 unit=kPa
